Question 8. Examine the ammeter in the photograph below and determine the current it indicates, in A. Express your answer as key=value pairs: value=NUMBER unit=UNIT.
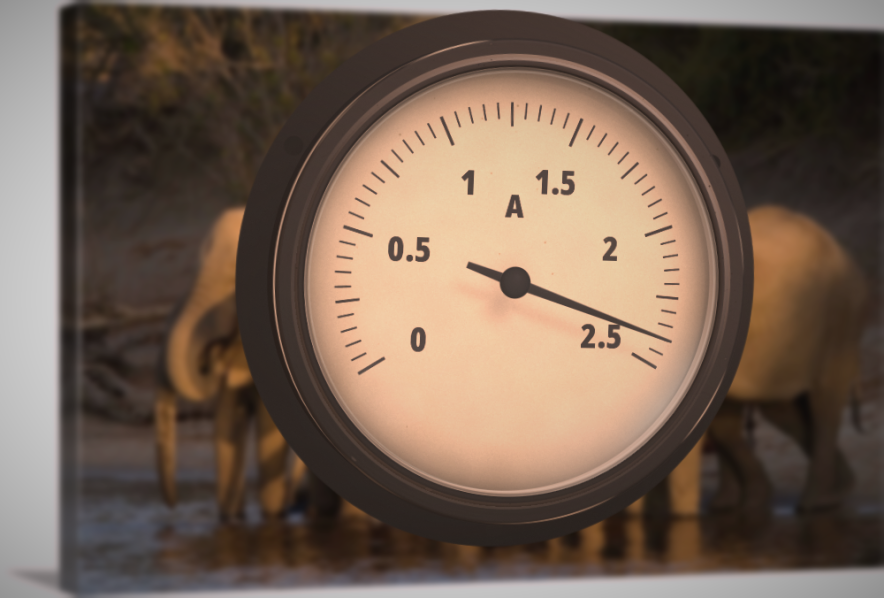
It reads value=2.4 unit=A
